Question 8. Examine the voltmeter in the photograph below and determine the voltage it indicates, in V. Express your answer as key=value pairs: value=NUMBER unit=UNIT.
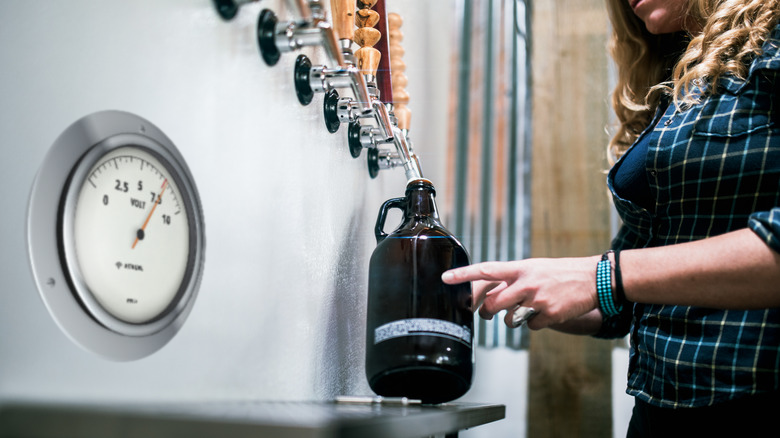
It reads value=7.5 unit=V
